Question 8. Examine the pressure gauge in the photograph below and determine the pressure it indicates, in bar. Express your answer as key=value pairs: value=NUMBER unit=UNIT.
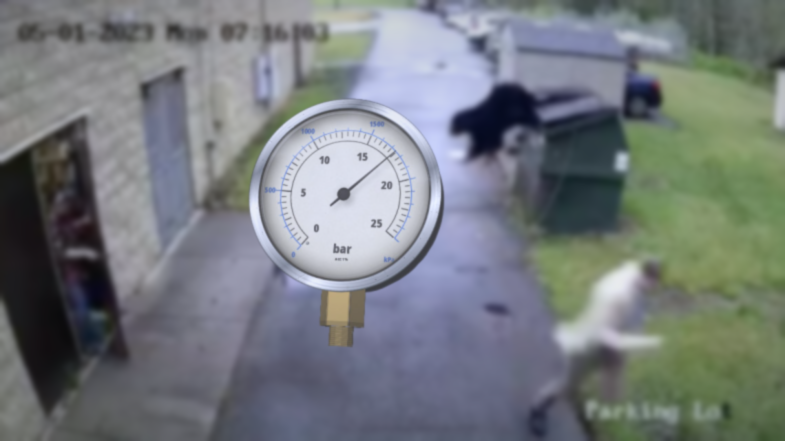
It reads value=17.5 unit=bar
